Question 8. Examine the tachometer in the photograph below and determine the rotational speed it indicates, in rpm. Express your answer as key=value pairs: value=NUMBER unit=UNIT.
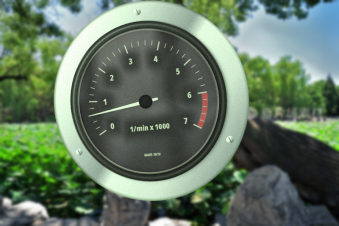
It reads value=600 unit=rpm
